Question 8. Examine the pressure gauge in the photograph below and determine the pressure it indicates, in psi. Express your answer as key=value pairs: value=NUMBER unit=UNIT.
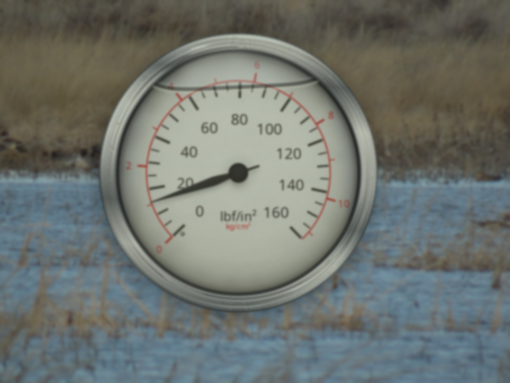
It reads value=15 unit=psi
